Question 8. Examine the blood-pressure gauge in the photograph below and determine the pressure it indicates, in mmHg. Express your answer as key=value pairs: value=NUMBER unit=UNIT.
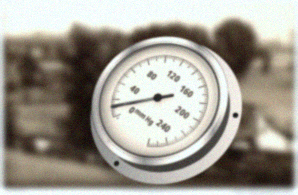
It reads value=10 unit=mmHg
